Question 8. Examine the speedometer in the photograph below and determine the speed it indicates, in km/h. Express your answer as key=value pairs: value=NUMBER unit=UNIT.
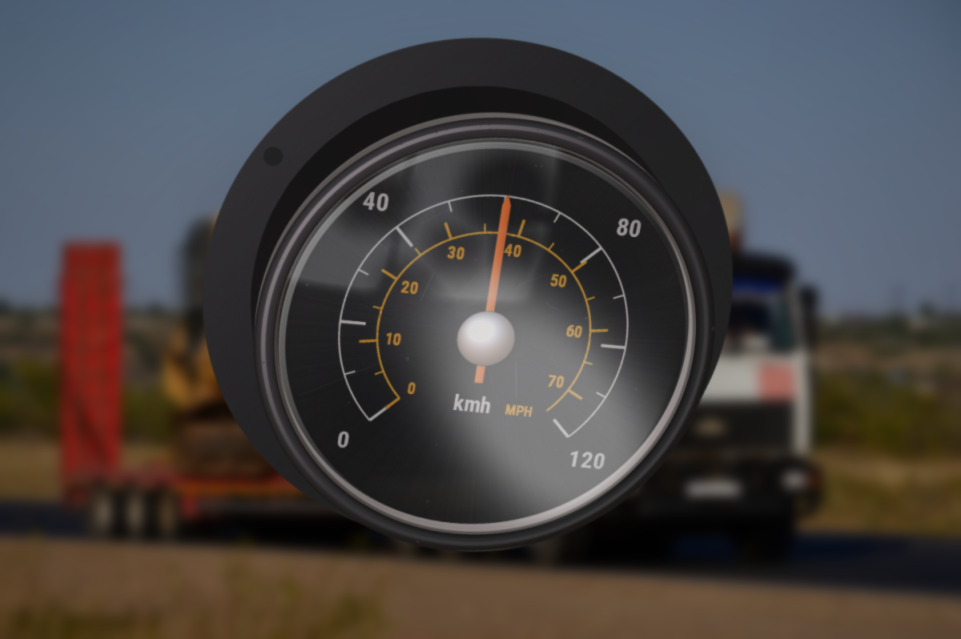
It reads value=60 unit=km/h
